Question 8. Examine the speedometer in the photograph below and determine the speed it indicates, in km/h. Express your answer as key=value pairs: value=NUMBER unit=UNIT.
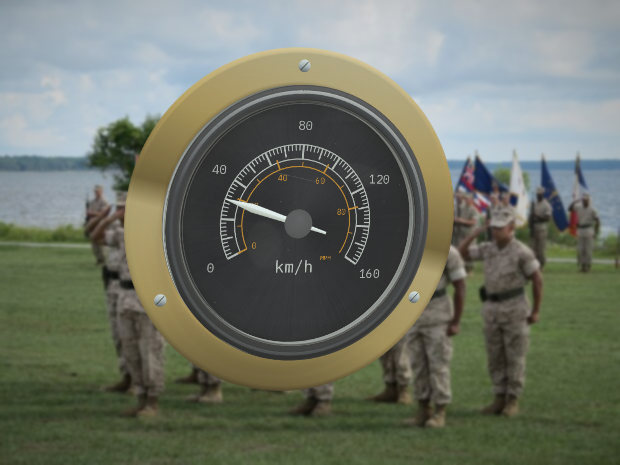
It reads value=30 unit=km/h
